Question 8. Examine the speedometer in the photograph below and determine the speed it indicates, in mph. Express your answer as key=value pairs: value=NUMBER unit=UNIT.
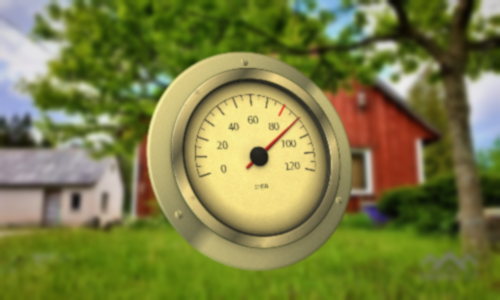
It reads value=90 unit=mph
